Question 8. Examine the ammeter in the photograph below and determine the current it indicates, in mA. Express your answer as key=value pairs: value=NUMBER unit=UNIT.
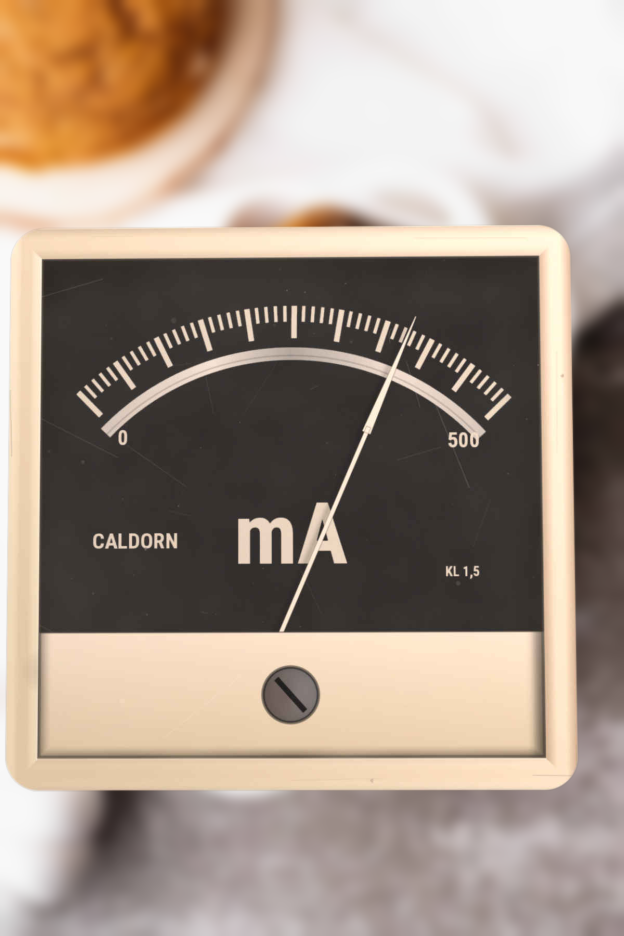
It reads value=375 unit=mA
